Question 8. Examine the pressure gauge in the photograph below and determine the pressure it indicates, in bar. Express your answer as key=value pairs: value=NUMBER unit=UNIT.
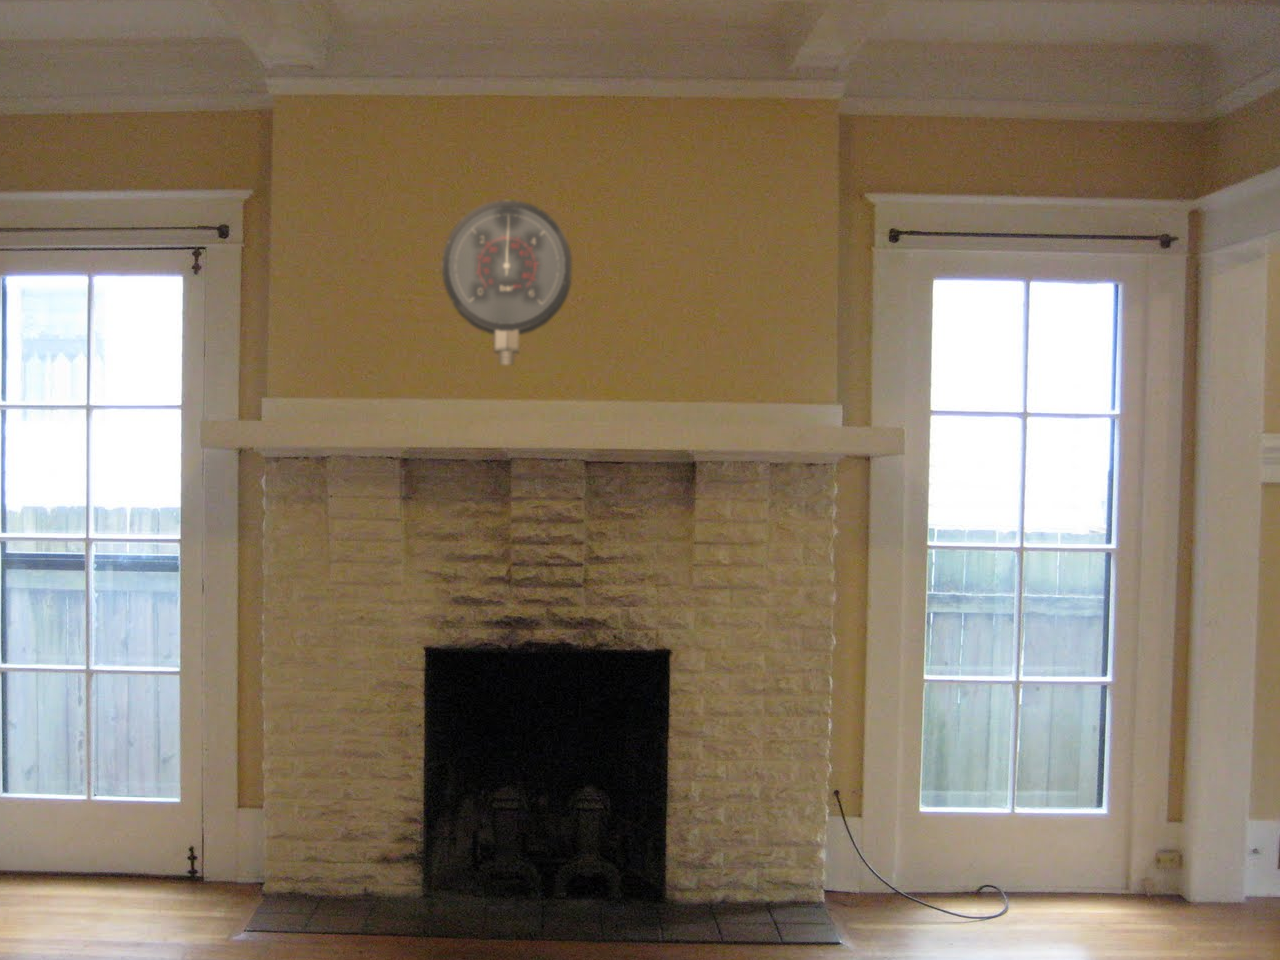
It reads value=3 unit=bar
